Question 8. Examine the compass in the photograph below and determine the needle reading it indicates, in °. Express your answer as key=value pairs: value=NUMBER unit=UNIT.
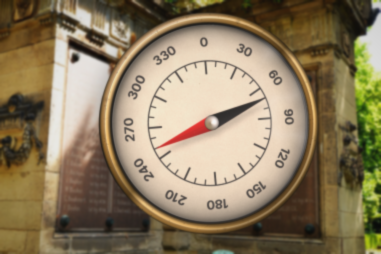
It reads value=250 unit=°
